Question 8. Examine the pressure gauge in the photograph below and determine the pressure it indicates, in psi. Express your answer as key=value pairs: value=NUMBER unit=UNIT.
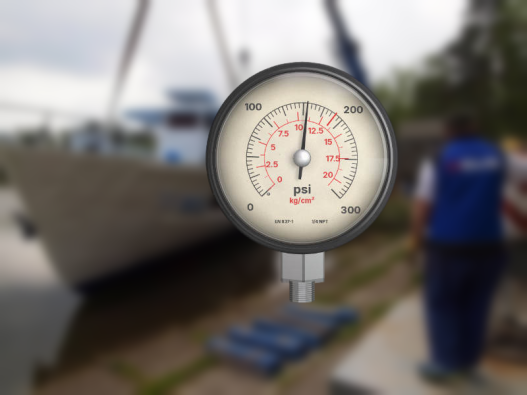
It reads value=155 unit=psi
